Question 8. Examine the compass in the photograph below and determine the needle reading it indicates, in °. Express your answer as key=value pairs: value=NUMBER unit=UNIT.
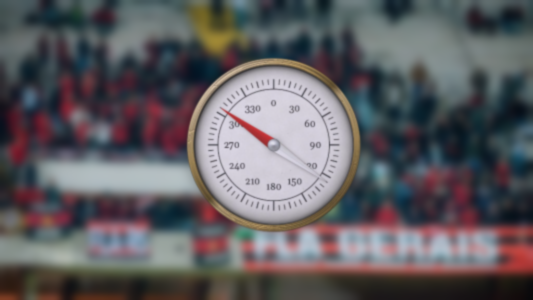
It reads value=305 unit=°
